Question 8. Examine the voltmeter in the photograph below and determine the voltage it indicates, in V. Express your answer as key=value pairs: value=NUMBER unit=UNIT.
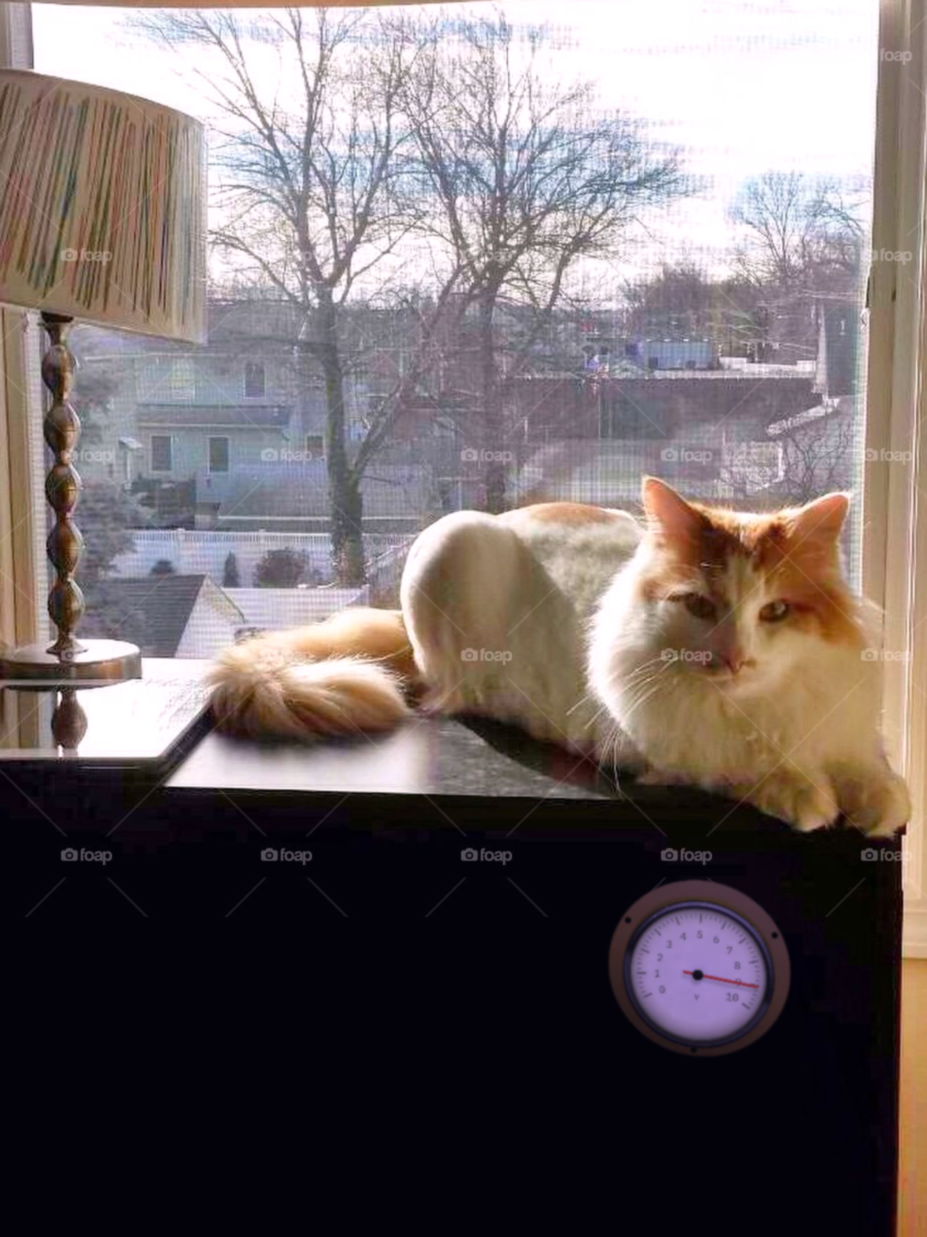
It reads value=9 unit=V
